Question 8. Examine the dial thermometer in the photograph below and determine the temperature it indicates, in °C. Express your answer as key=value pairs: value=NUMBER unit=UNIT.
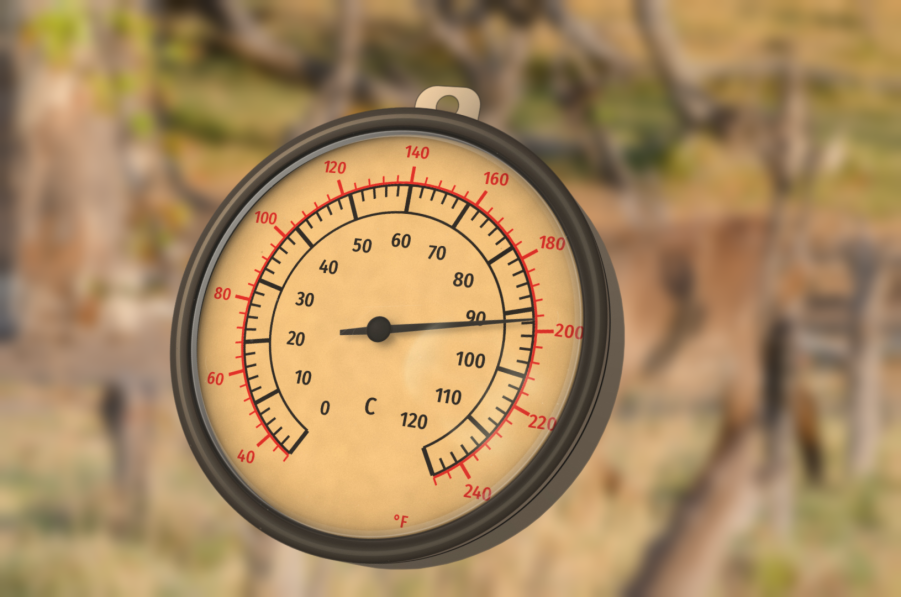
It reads value=92 unit=°C
